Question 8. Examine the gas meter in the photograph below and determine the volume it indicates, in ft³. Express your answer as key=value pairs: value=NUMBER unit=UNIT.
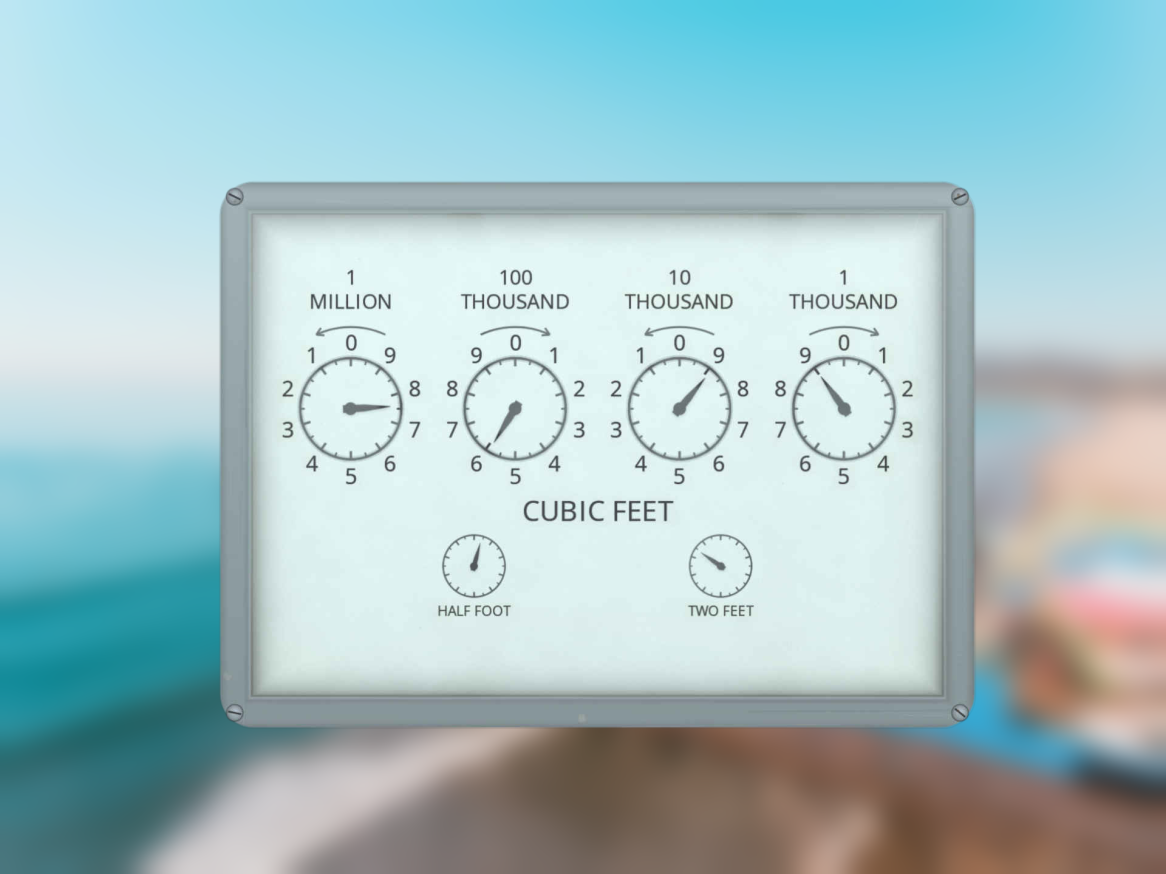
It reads value=758900 unit=ft³
